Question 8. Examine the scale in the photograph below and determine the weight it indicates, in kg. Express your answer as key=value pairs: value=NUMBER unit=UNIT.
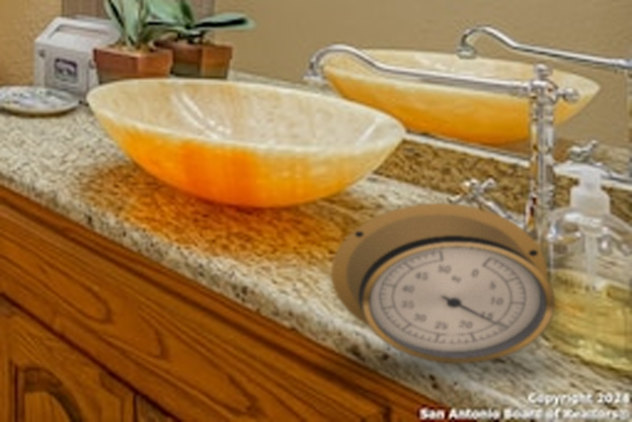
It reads value=15 unit=kg
